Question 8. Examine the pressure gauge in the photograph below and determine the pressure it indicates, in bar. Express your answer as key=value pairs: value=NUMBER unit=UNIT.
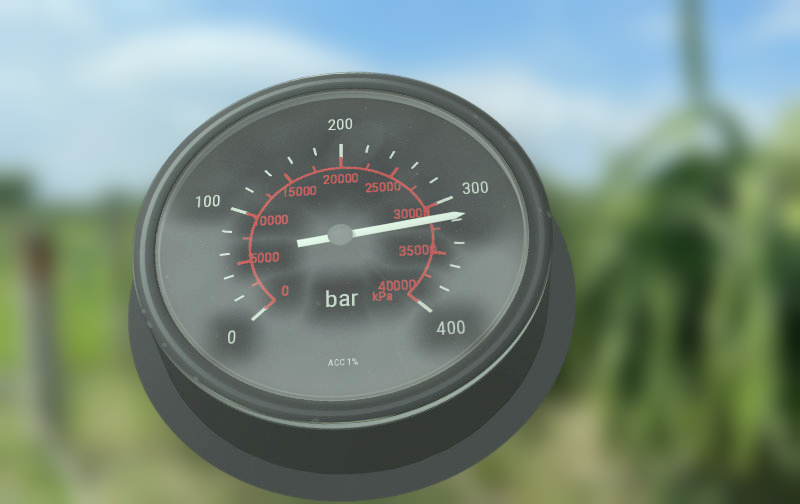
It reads value=320 unit=bar
